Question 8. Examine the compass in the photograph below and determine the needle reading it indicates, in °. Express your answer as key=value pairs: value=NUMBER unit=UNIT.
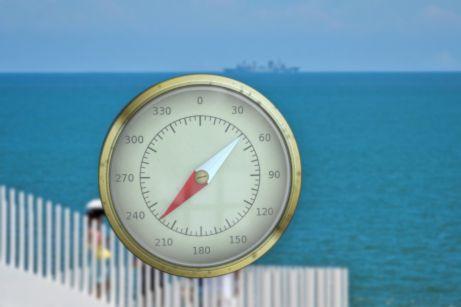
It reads value=225 unit=°
